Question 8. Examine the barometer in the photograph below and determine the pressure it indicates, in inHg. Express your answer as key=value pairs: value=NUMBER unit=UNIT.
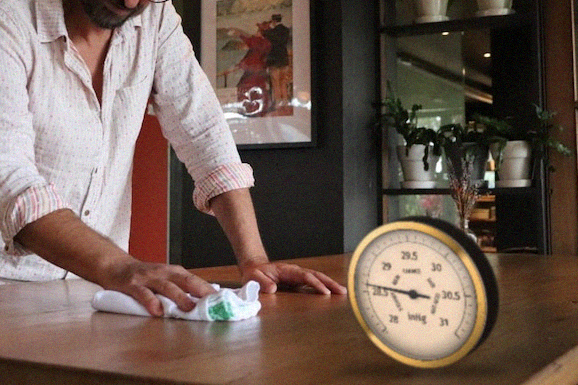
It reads value=28.6 unit=inHg
